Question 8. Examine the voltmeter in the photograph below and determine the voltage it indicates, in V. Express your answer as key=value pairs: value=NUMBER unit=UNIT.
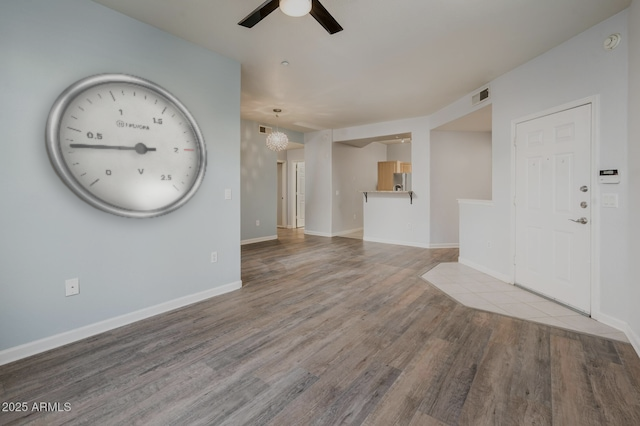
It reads value=0.35 unit=V
